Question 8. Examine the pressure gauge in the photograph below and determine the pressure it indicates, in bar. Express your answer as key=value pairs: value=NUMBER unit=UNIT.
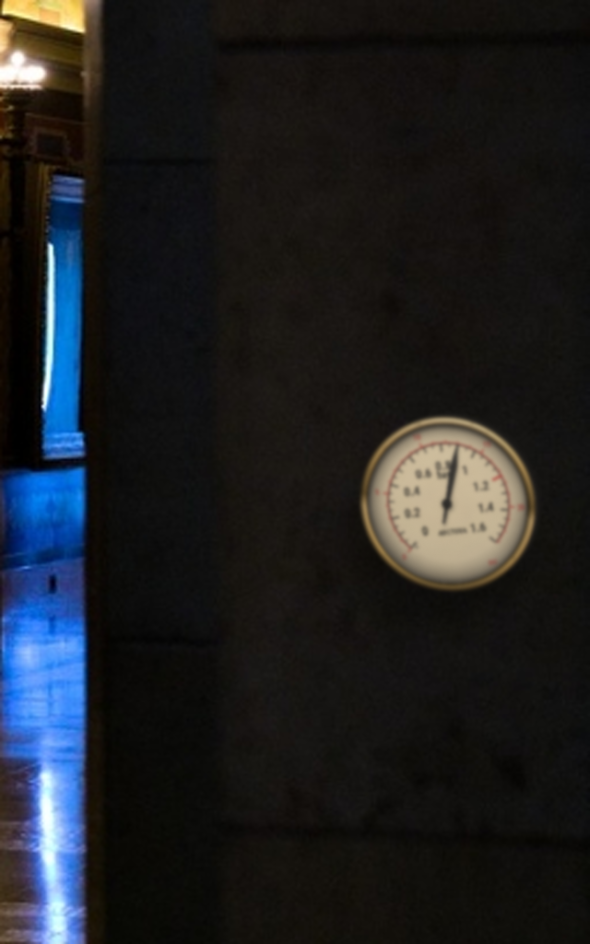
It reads value=0.9 unit=bar
